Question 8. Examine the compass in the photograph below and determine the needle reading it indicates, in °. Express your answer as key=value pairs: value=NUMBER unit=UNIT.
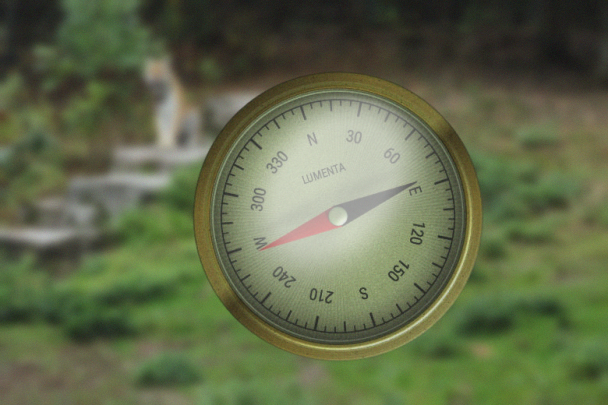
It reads value=265 unit=°
